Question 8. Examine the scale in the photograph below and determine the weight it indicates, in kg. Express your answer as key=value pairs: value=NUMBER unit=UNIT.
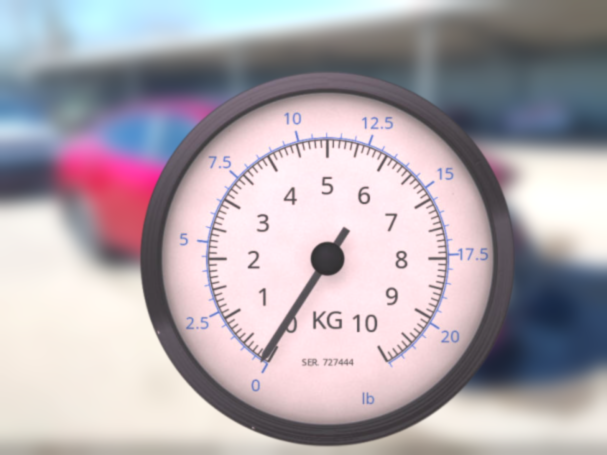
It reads value=0.1 unit=kg
